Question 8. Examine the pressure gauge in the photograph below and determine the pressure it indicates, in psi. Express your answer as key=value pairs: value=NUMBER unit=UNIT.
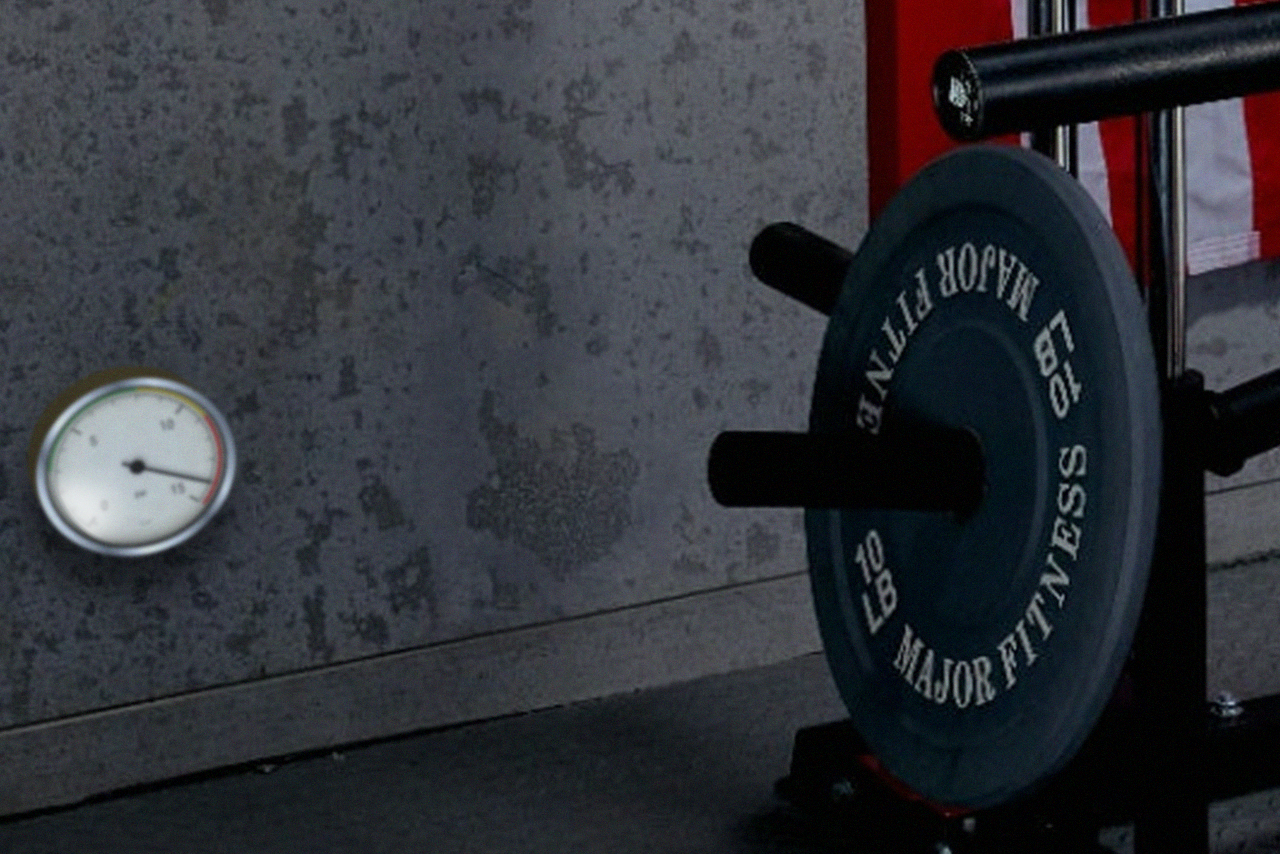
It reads value=14 unit=psi
